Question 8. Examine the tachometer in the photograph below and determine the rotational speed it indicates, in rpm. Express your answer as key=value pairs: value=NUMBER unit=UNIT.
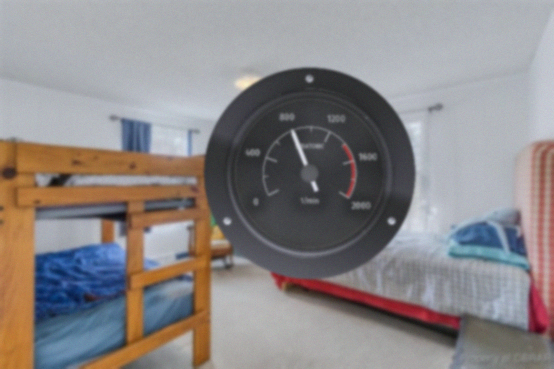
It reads value=800 unit=rpm
